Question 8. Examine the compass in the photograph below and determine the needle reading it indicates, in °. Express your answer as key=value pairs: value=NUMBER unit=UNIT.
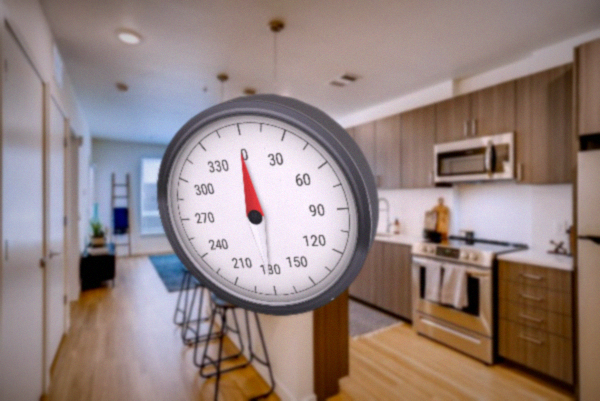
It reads value=0 unit=°
